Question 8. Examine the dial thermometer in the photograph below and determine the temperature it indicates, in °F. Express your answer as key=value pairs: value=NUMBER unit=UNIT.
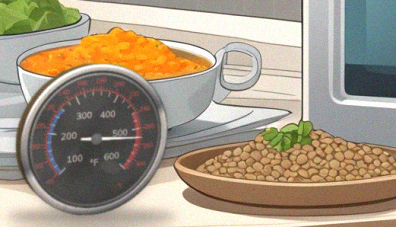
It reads value=520 unit=°F
